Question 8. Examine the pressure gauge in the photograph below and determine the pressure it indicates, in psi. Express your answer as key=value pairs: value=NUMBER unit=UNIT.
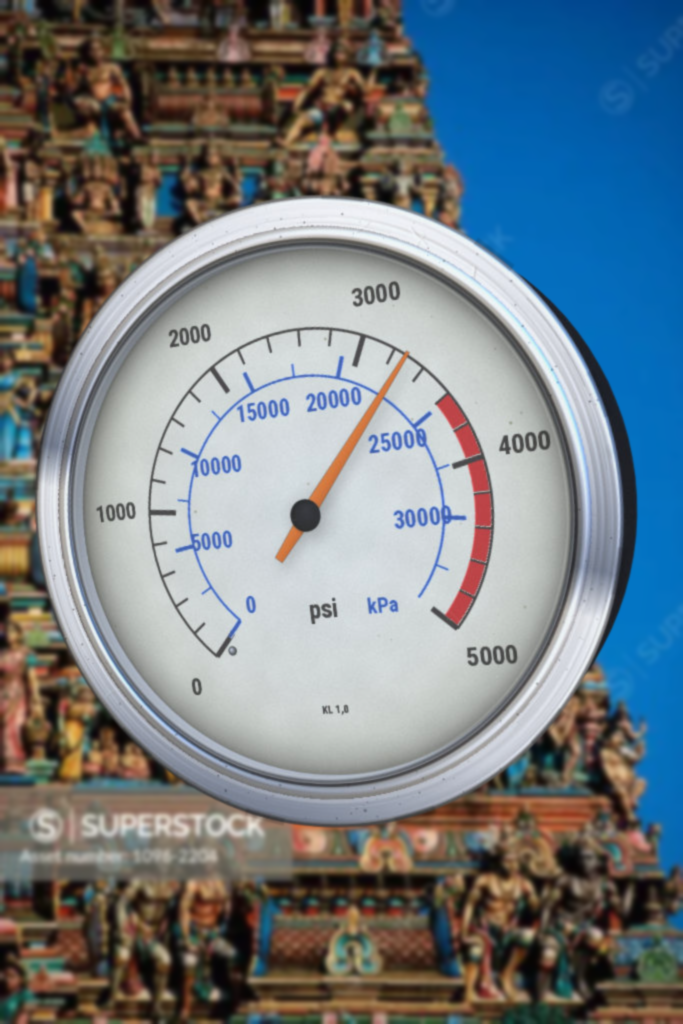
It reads value=3300 unit=psi
